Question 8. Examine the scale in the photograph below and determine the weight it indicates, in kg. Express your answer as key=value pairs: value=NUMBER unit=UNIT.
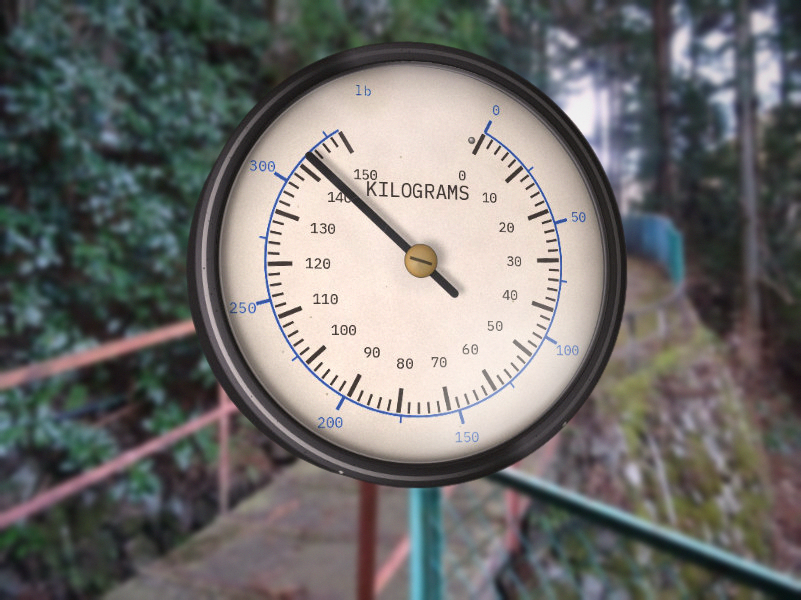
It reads value=142 unit=kg
